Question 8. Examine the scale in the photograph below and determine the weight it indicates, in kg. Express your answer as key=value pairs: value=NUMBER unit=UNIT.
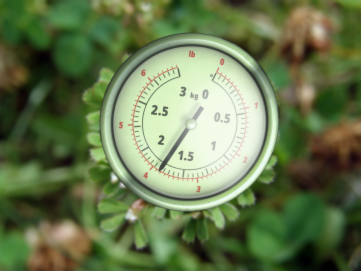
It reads value=1.75 unit=kg
